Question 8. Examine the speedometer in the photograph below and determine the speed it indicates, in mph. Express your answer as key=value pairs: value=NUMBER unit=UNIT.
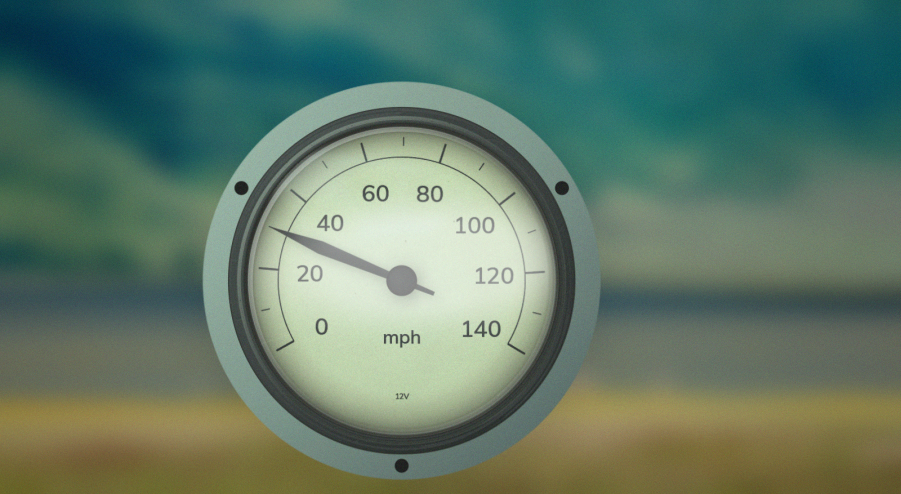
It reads value=30 unit=mph
